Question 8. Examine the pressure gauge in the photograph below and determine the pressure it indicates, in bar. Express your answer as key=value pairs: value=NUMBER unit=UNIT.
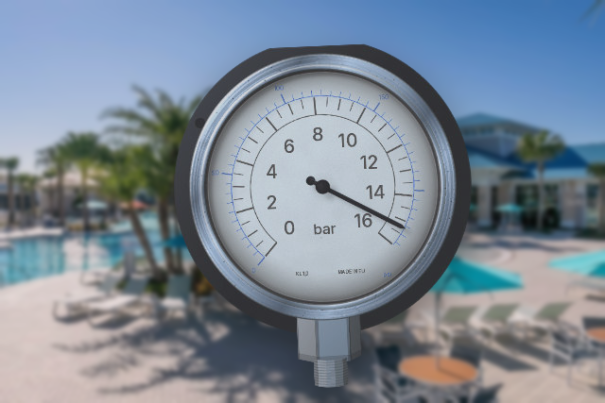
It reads value=15.25 unit=bar
